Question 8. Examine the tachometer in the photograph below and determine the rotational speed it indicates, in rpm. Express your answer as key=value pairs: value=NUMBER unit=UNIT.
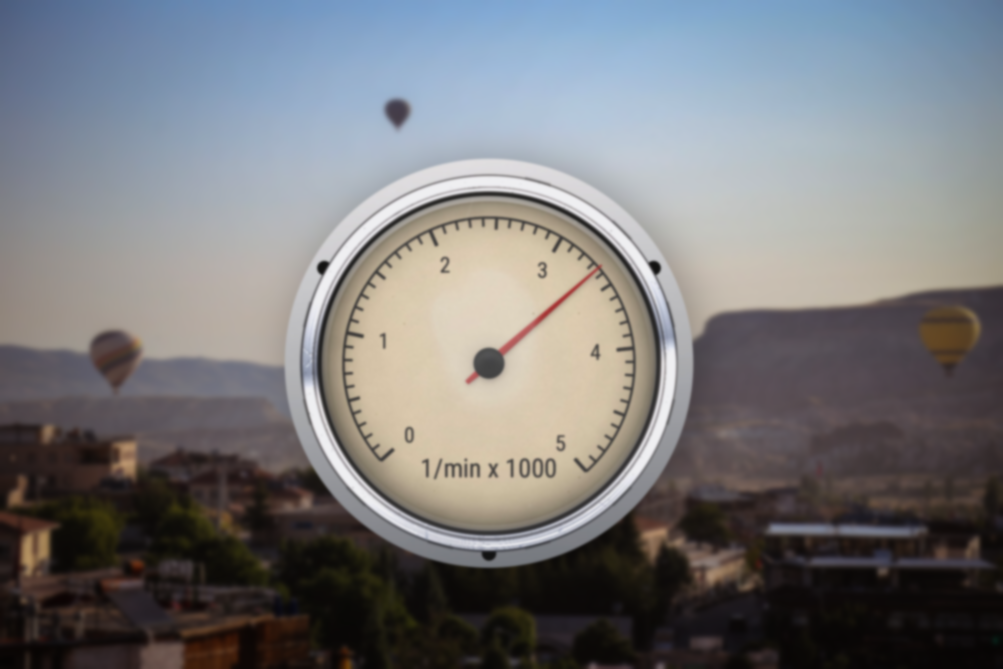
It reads value=3350 unit=rpm
